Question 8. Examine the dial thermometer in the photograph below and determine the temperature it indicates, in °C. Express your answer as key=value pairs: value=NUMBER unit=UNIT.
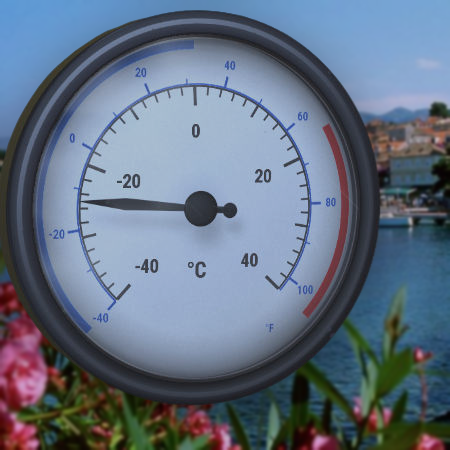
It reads value=-25 unit=°C
